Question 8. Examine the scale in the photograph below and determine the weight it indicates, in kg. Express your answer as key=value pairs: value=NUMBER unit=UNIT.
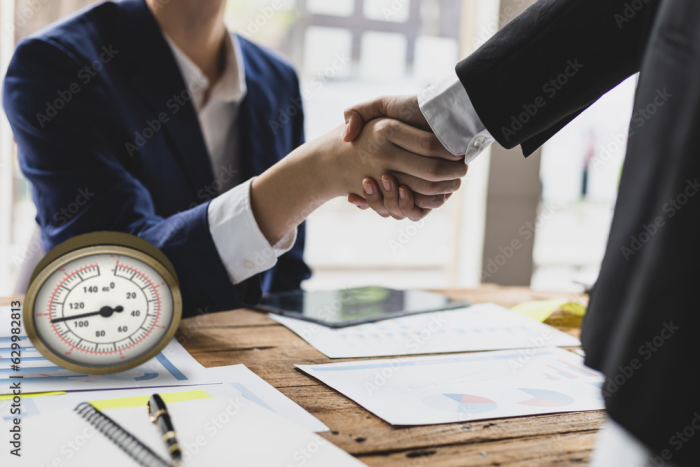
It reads value=110 unit=kg
